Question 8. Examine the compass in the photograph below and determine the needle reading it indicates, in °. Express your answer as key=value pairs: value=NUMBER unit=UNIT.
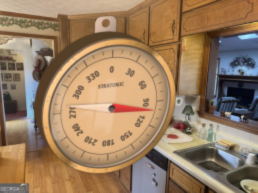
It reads value=100 unit=°
